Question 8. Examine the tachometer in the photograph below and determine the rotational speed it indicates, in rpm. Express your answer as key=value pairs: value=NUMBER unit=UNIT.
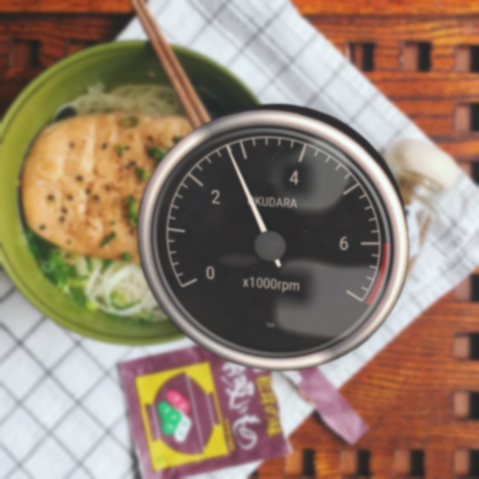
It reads value=2800 unit=rpm
